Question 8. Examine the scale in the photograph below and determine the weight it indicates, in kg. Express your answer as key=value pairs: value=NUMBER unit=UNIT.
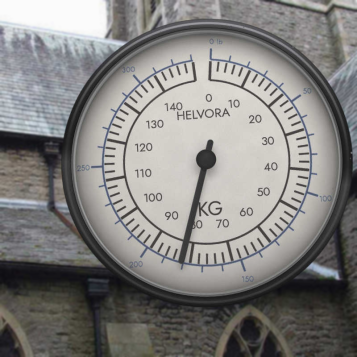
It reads value=82 unit=kg
